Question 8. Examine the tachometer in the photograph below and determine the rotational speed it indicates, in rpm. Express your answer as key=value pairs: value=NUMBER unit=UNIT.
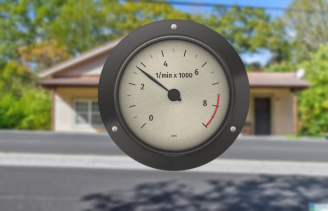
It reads value=2750 unit=rpm
